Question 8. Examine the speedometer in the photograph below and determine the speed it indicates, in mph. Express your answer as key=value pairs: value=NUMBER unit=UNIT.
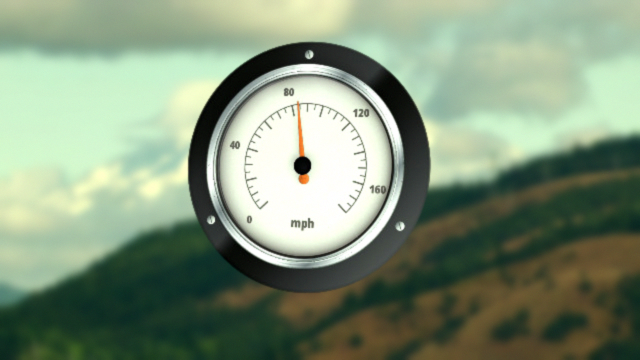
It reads value=85 unit=mph
